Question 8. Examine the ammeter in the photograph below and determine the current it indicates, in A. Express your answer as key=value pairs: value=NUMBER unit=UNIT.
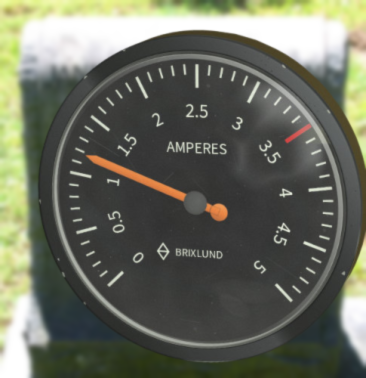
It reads value=1.2 unit=A
